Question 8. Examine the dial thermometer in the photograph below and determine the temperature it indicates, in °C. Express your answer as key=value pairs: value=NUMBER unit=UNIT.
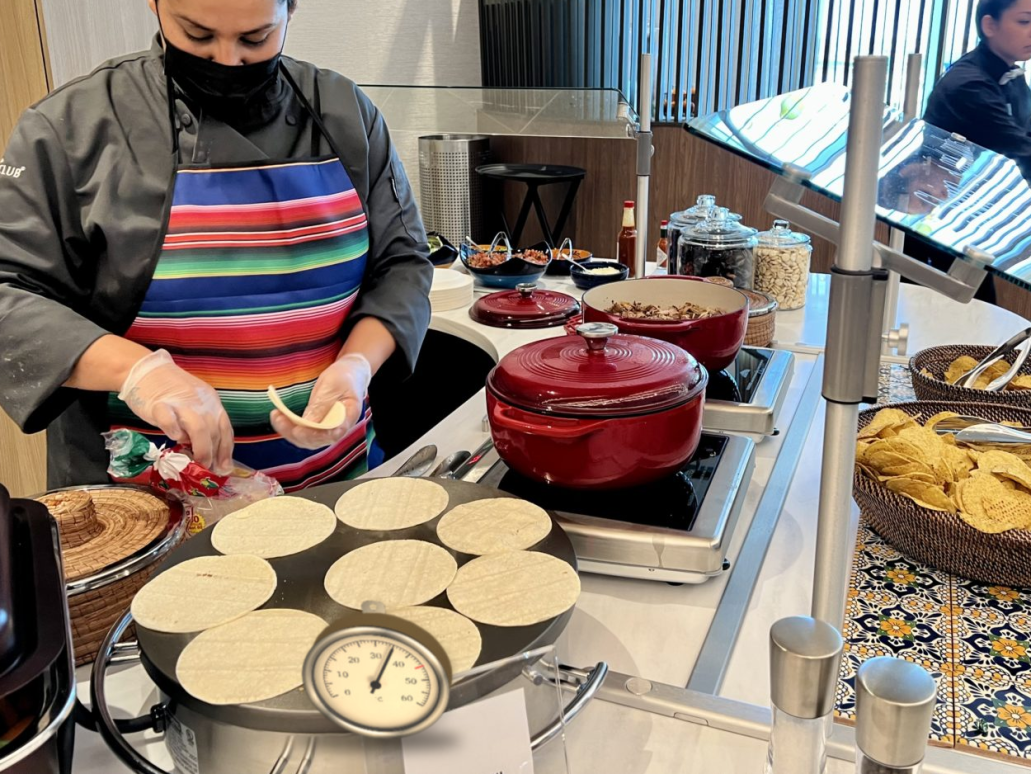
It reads value=35 unit=°C
